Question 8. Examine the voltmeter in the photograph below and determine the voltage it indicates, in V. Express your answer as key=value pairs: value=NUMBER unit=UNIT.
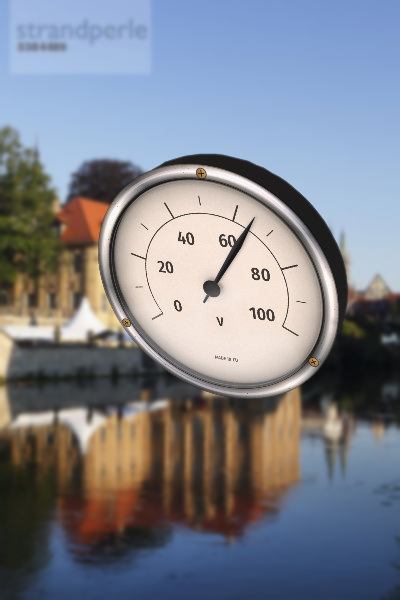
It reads value=65 unit=V
